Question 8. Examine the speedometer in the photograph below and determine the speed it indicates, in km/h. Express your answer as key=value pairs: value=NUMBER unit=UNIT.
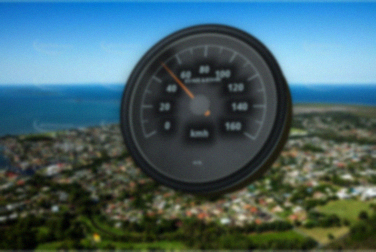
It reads value=50 unit=km/h
